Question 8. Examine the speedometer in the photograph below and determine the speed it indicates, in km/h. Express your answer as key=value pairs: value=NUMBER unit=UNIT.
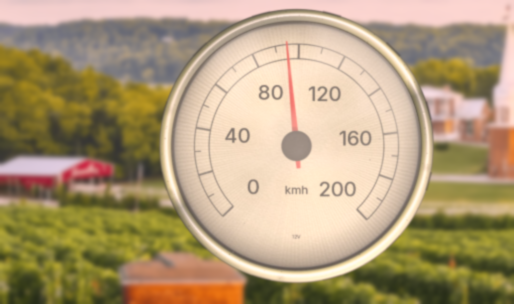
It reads value=95 unit=km/h
